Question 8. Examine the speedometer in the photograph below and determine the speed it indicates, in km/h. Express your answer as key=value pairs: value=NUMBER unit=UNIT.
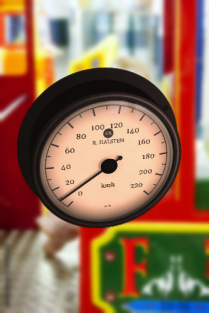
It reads value=10 unit=km/h
